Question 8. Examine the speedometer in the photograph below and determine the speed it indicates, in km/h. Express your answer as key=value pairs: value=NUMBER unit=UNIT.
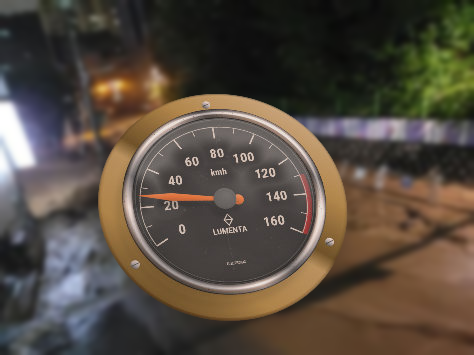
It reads value=25 unit=km/h
